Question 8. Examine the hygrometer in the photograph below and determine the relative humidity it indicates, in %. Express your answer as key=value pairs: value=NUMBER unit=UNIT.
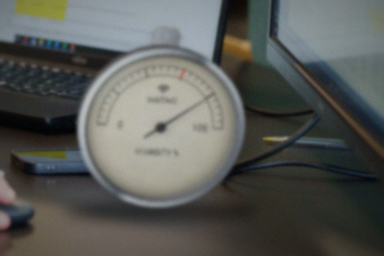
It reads value=80 unit=%
